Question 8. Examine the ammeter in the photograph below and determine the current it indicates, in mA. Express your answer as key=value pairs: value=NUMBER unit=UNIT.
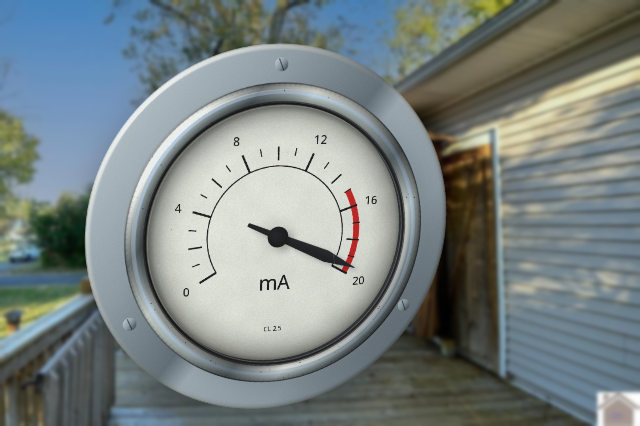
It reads value=19.5 unit=mA
